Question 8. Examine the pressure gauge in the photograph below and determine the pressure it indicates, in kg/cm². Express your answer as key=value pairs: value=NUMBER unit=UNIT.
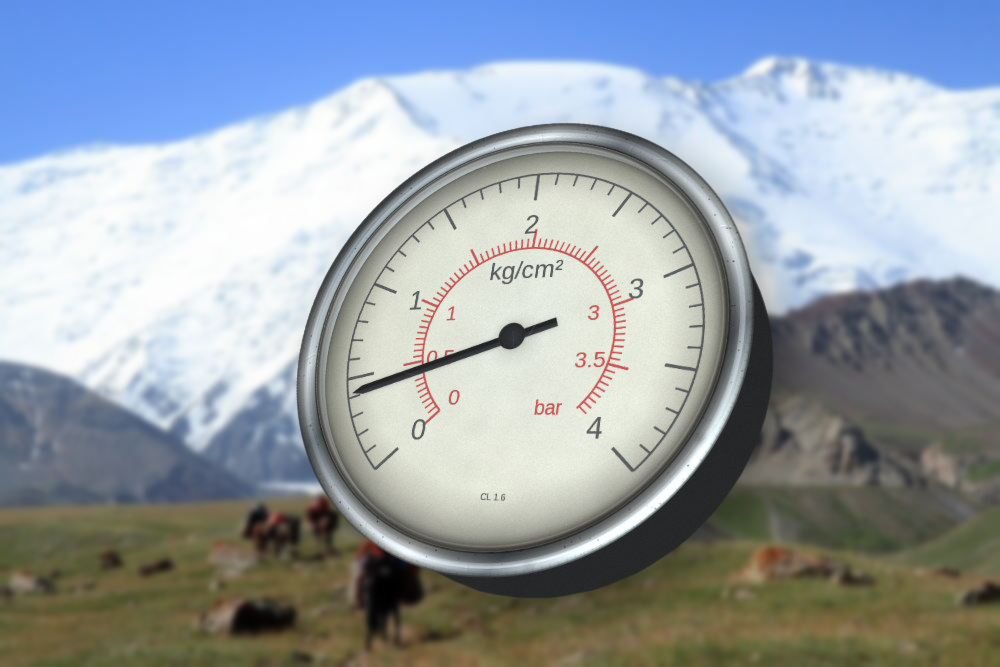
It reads value=0.4 unit=kg/cm²
